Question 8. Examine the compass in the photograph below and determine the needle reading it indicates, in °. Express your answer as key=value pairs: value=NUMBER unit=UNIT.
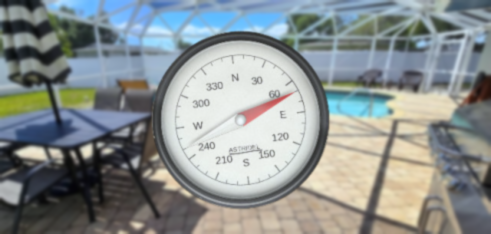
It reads value=70 unit=°
